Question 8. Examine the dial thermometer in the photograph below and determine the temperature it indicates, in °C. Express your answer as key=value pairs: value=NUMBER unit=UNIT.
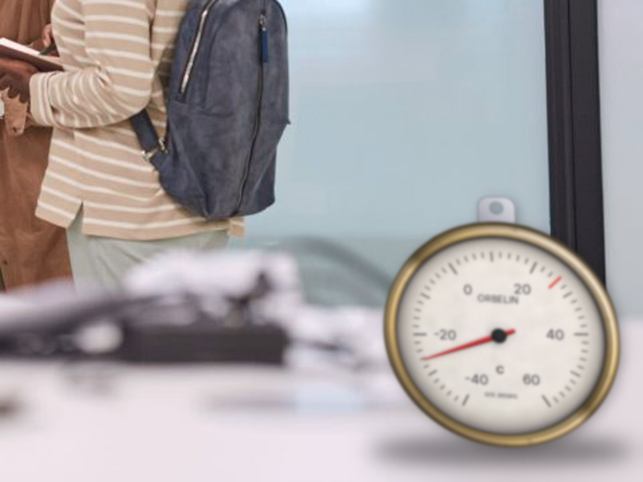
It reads value=-26 unit=°C
